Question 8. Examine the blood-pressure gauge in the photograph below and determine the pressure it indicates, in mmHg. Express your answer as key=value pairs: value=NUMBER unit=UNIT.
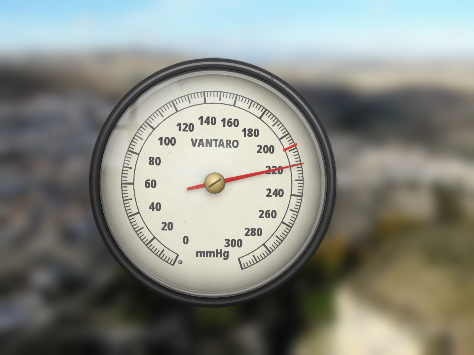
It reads value=220 unit=mmHg
